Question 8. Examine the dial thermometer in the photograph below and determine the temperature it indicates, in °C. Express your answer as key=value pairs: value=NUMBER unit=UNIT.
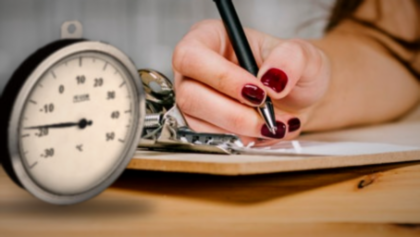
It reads value=-17.5 unit=°C
